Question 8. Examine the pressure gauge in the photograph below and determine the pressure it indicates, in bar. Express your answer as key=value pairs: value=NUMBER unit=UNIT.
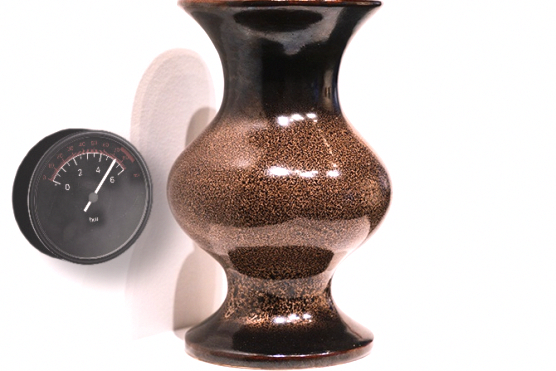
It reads value=5 unit=bar
